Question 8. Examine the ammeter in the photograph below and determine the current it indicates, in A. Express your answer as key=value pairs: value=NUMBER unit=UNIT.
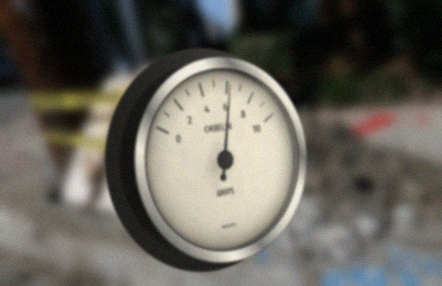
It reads value=6 unit=A
